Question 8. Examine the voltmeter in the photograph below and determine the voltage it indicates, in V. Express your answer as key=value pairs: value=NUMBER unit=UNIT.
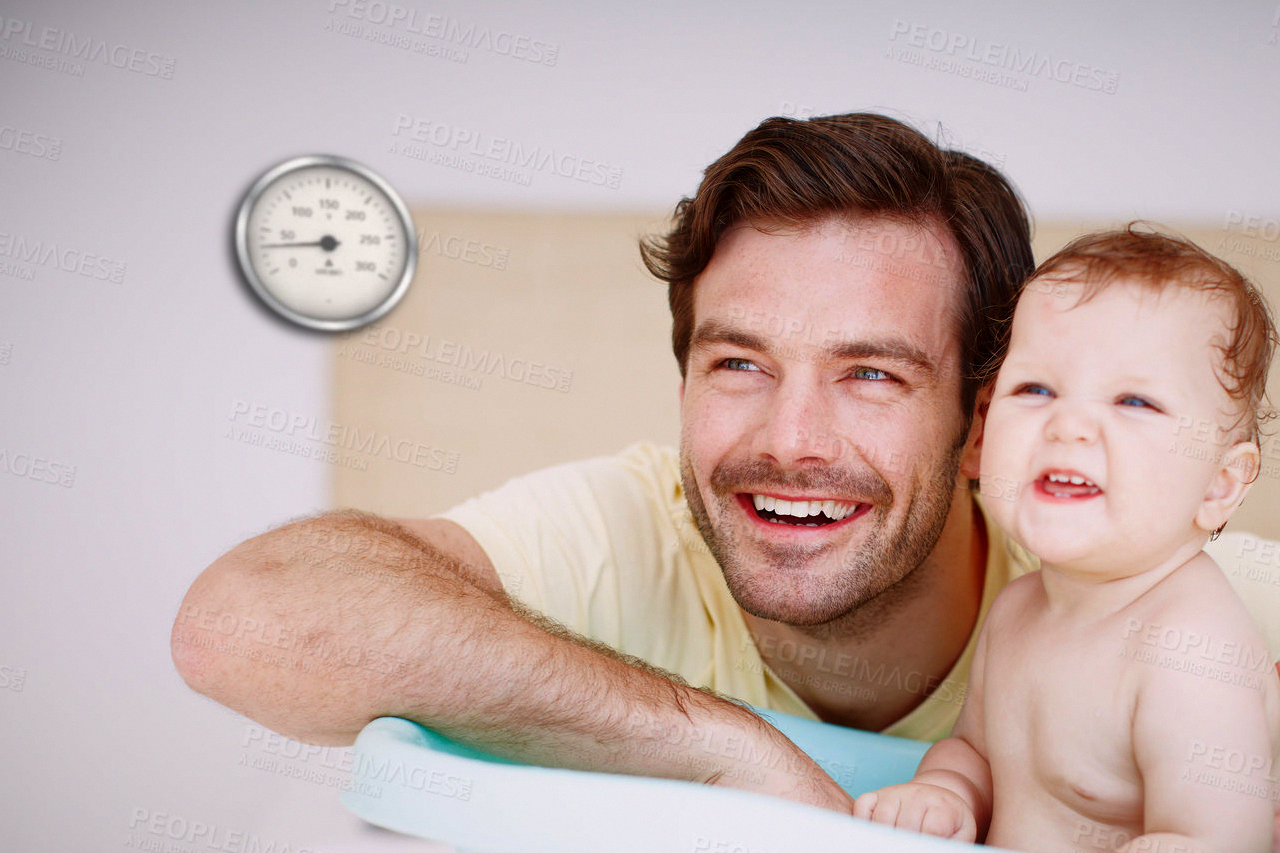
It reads value=30 unit=V
